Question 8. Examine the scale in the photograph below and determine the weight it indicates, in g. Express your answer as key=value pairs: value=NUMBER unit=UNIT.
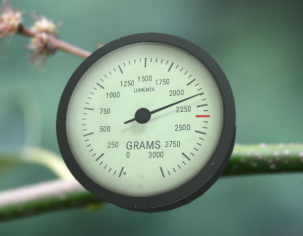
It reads value=2150 unit=g
